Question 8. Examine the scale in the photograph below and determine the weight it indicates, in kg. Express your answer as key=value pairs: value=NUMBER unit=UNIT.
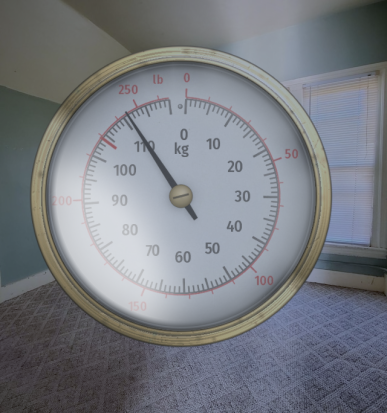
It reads value=111 unit=kg
